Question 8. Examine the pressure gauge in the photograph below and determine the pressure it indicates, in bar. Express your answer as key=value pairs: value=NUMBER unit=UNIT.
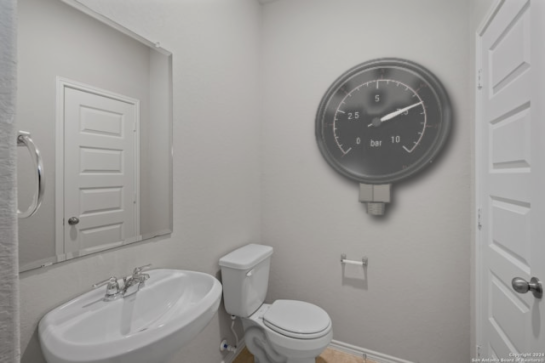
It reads value=7.5 unit=bar
